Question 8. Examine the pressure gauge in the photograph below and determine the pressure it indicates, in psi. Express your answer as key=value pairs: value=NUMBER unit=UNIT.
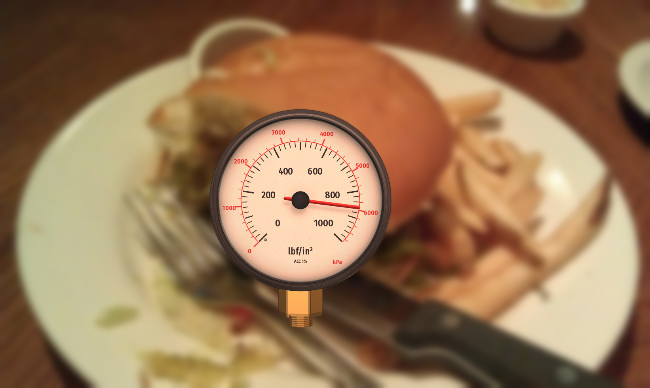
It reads value=860 unit=psi
